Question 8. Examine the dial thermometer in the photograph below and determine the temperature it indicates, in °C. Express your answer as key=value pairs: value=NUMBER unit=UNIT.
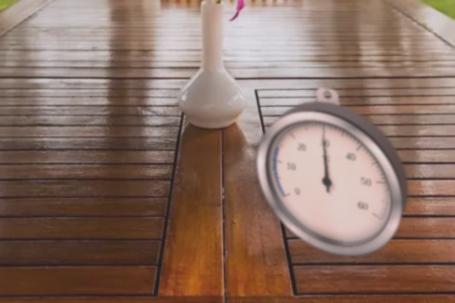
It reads value=30 unit=°C
